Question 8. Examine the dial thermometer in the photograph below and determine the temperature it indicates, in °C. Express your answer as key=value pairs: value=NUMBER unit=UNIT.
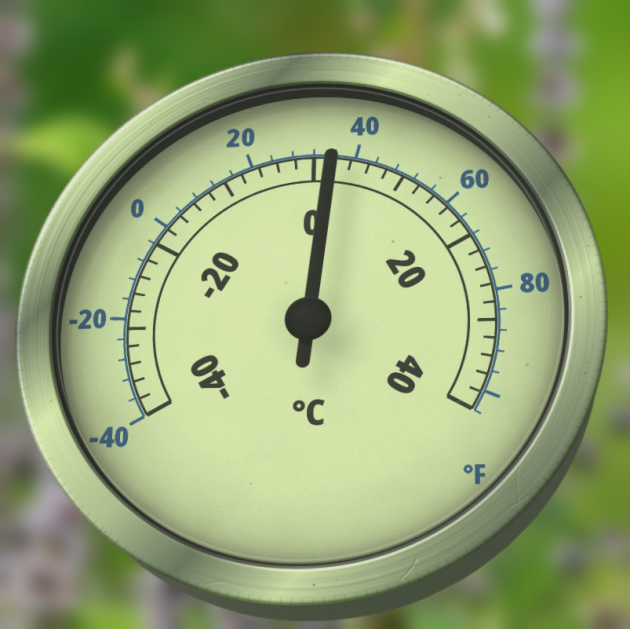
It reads value=2 unit=°C
